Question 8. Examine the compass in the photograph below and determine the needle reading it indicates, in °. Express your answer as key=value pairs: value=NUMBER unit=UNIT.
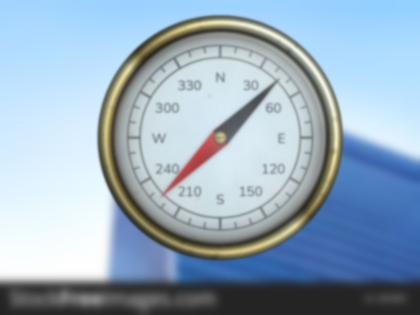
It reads value=225 unit=°
